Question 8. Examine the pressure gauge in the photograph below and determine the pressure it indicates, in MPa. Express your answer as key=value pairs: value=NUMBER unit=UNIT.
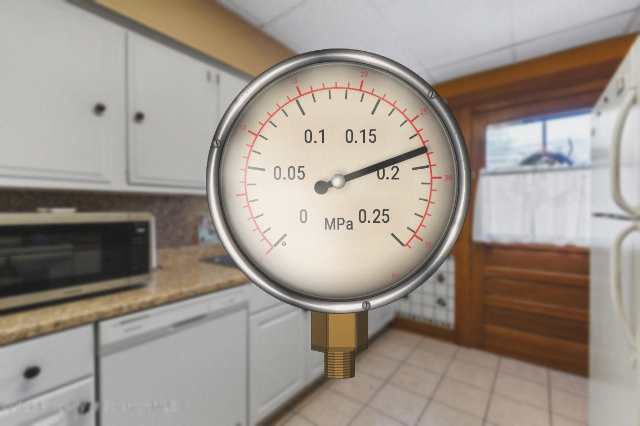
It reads value=0.19 unit=MPa
